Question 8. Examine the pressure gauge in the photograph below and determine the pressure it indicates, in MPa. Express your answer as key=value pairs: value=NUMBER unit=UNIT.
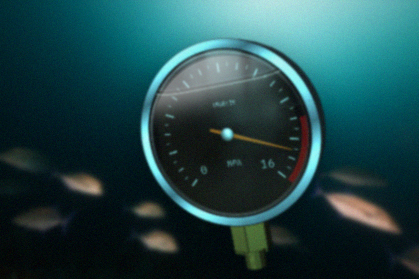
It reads value=14.5 unit=MPa
